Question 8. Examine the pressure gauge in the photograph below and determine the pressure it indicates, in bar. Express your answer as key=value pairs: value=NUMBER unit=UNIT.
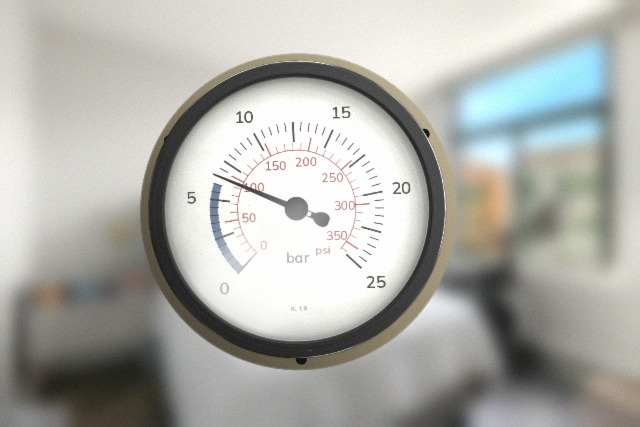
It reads value=6.5 unit=bar
